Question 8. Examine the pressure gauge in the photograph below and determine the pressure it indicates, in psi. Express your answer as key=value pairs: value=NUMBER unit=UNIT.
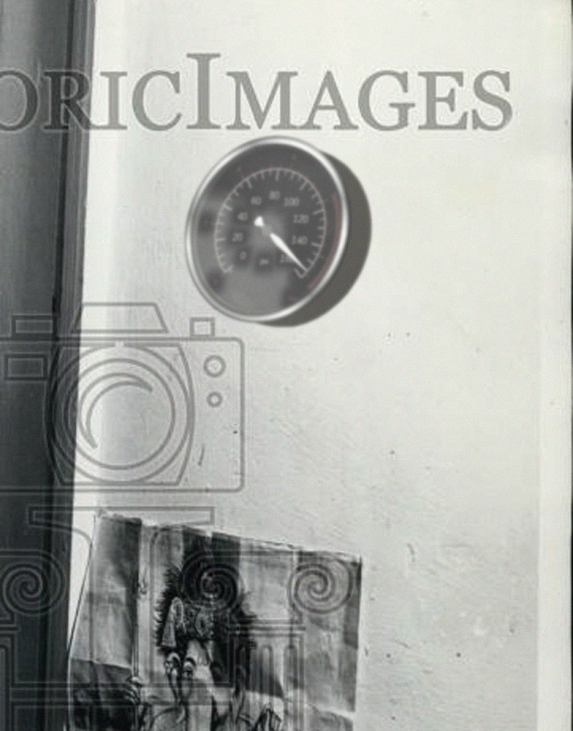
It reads value=155 unit=psi
